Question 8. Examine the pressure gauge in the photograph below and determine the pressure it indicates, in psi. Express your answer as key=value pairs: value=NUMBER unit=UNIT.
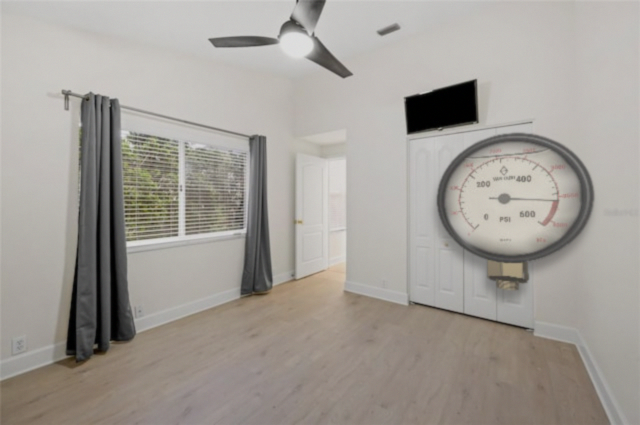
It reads value=520 unit=psi
